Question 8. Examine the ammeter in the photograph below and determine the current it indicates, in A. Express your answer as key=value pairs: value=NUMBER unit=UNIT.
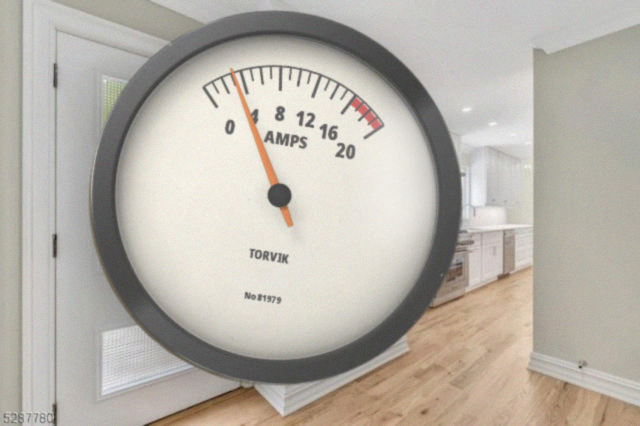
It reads value=3 unit=A
